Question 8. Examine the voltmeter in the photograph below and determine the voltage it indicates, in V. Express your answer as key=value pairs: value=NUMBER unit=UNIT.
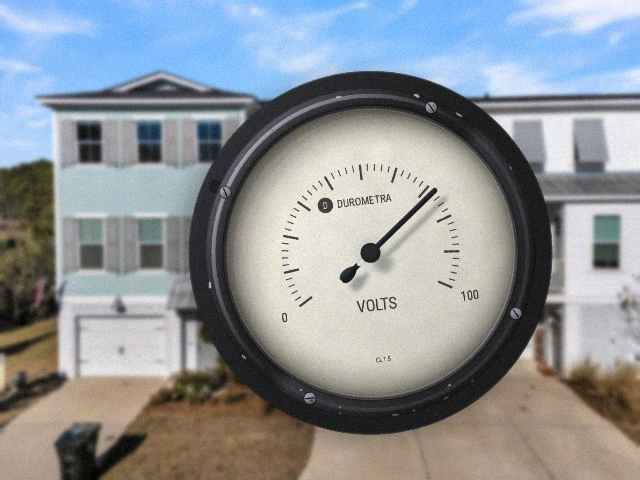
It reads value=72 unit=V
